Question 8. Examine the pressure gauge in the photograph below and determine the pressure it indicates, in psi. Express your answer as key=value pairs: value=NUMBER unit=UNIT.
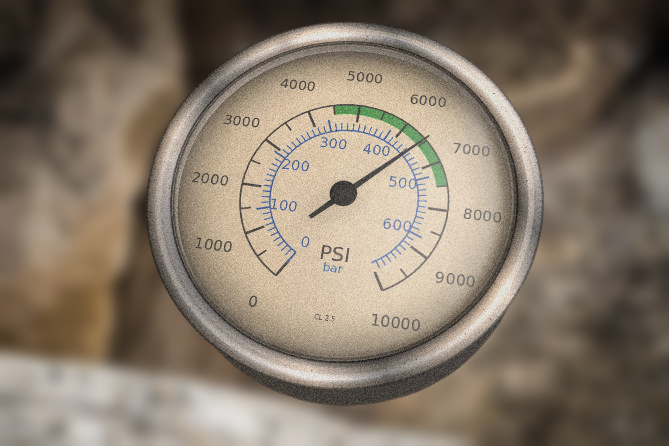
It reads value=6500 unit=psi
